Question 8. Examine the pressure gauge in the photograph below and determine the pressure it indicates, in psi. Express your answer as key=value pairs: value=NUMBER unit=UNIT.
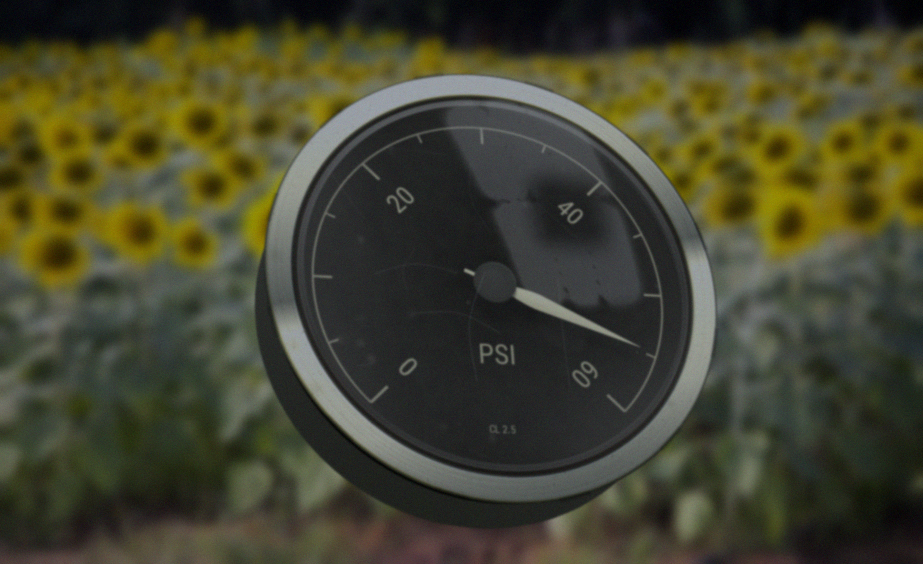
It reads value=55 unit=psi
